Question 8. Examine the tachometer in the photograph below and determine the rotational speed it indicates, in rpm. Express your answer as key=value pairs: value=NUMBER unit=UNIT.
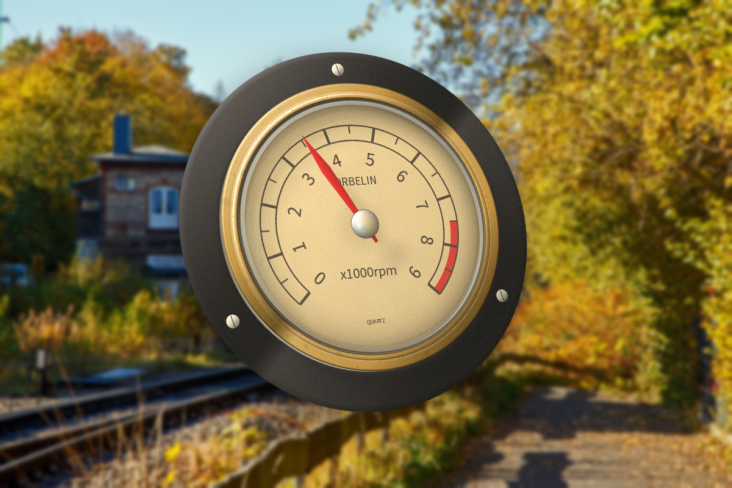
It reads value=3500 unit=rpm
